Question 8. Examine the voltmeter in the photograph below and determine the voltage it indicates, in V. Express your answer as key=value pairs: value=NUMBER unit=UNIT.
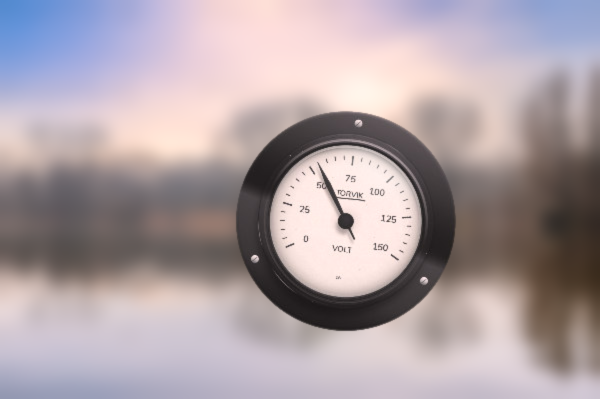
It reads value=55 unit=V
